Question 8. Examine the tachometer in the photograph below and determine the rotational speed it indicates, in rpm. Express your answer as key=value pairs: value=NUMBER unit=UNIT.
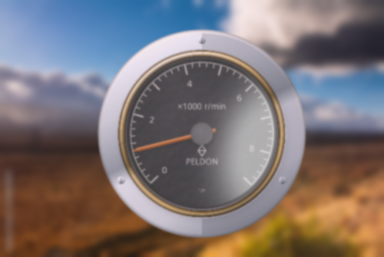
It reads value=1000 unit=rpm
